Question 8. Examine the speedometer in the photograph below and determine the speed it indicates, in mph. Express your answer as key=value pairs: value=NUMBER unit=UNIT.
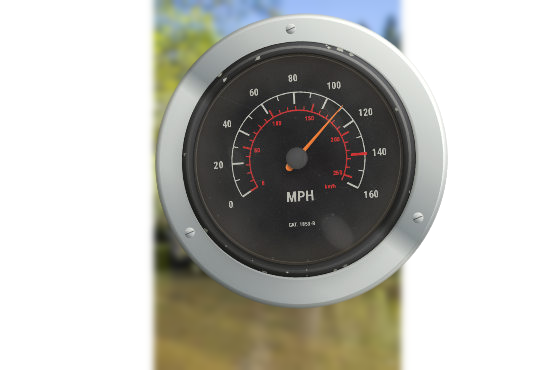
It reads value=110 unit=mph
